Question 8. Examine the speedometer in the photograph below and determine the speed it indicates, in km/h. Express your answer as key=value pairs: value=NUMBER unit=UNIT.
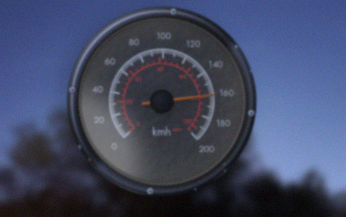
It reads value=160 unit=km/h
